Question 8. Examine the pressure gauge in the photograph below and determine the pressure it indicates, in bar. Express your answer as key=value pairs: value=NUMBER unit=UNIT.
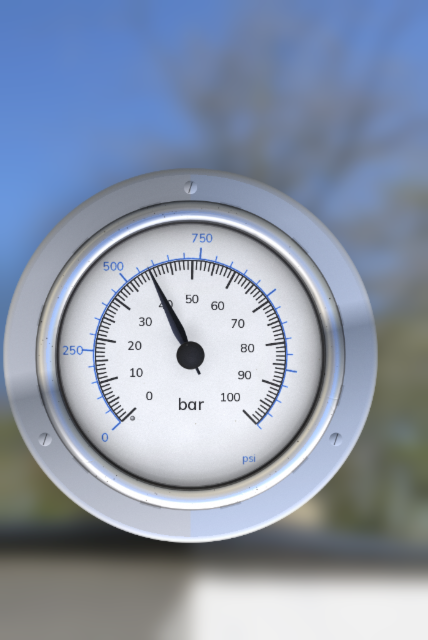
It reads value=40 unit=bar
